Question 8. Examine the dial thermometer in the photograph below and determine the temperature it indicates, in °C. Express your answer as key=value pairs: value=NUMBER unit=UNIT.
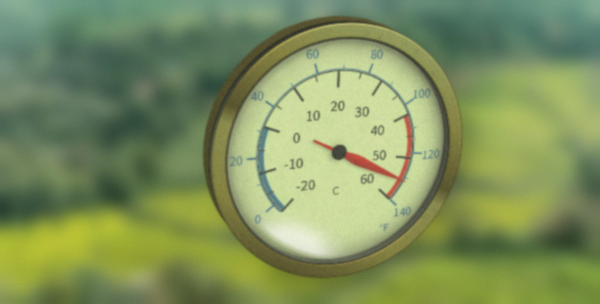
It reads value=55 unit=°C
